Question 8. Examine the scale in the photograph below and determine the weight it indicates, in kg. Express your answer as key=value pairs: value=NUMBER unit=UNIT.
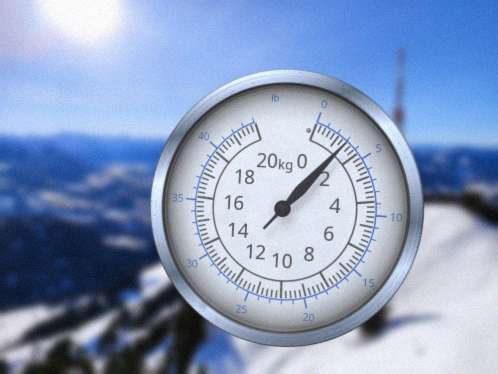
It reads value=1.4 unit=kg
